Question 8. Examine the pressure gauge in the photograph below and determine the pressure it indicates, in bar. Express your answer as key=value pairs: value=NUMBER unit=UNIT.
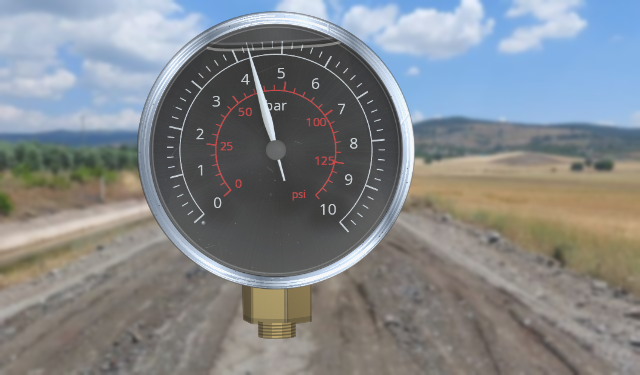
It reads value=4.3 unit=bar
